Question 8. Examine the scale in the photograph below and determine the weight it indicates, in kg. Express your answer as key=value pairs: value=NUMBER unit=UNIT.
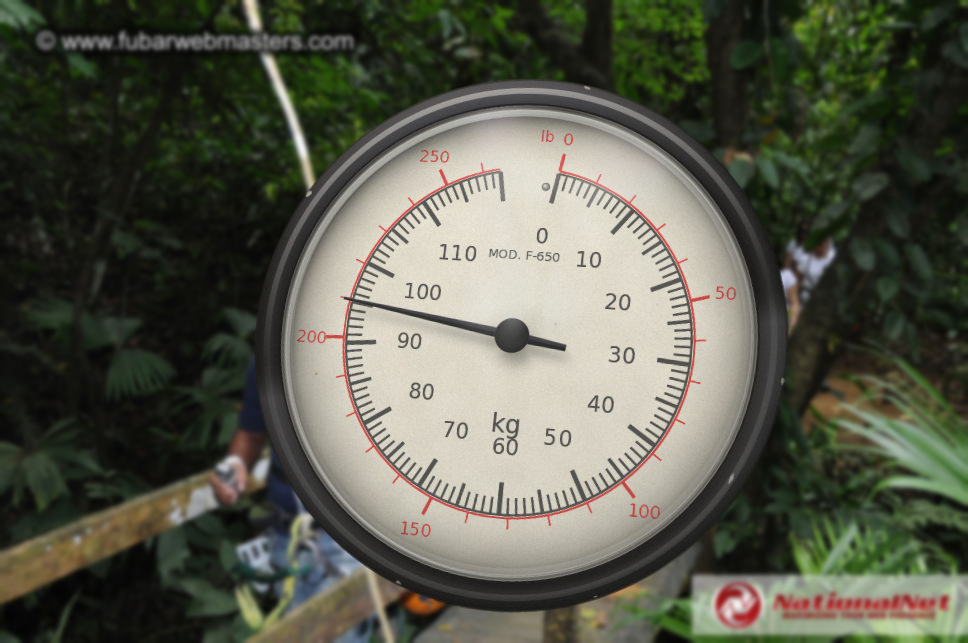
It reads value=95 unit=kg
